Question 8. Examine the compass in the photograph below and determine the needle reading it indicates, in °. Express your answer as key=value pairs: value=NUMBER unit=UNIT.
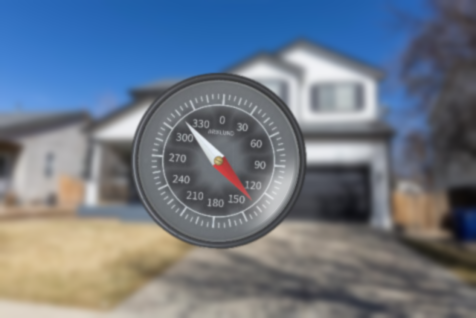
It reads value=135 unit=°
